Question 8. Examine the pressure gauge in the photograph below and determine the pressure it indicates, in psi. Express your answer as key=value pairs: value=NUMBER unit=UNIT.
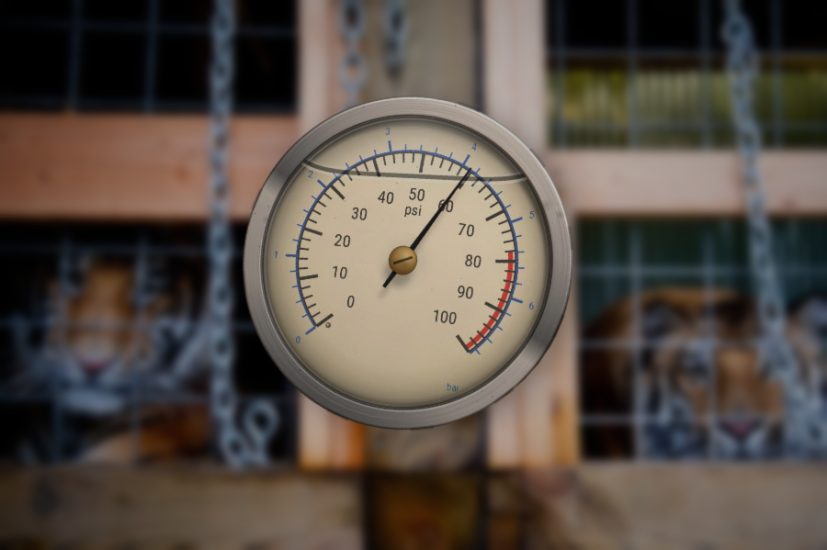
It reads value=60 unit=psi
